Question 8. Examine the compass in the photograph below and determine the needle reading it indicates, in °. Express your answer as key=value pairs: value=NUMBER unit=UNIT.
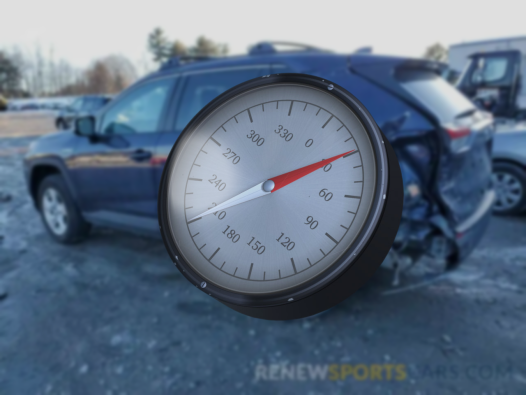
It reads value=30 unit=°
